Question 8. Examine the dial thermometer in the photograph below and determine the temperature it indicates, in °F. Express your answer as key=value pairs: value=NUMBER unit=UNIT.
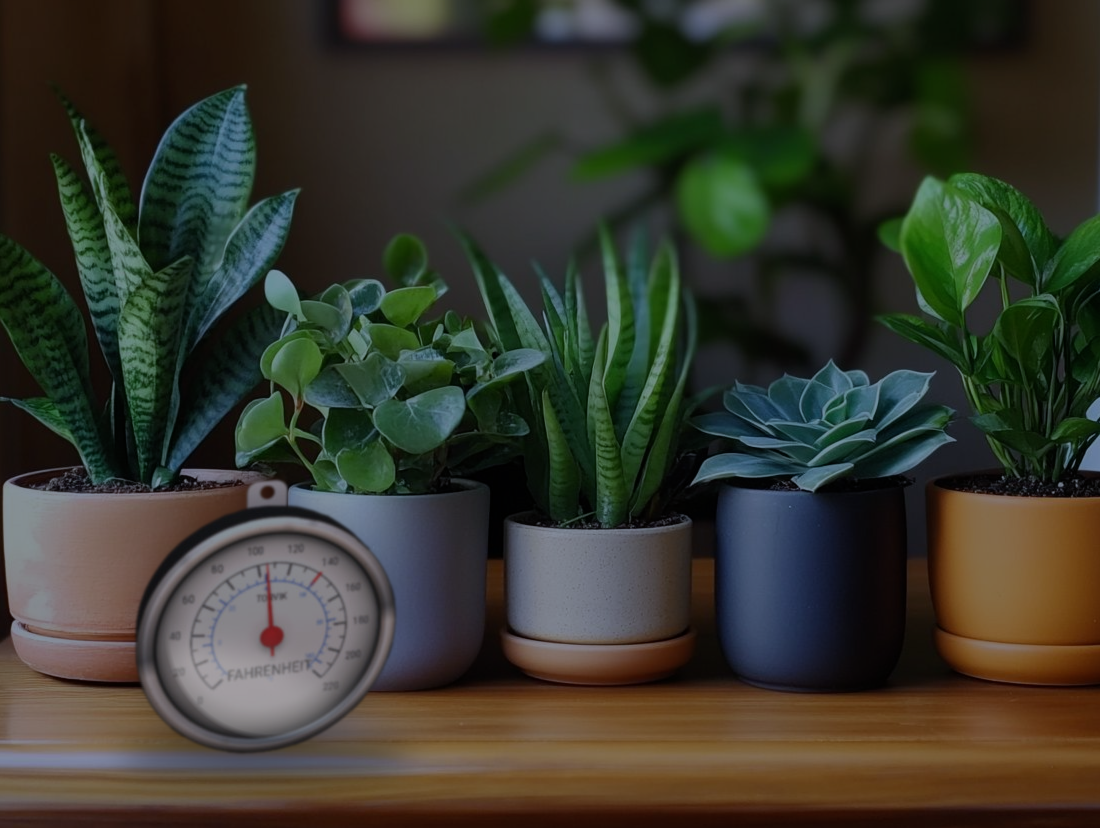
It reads value=105 unit=°F
